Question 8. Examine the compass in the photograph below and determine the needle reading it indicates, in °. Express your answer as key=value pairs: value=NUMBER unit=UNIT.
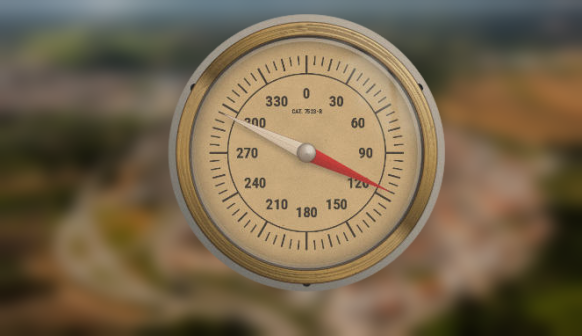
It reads value=115 unit=°
